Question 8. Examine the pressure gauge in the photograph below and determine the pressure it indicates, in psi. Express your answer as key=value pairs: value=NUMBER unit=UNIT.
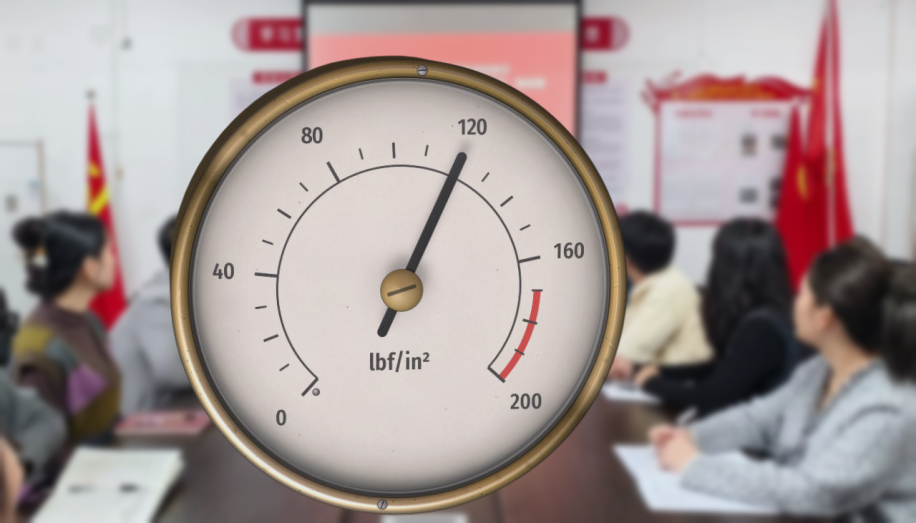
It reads value=120 unit=psi
